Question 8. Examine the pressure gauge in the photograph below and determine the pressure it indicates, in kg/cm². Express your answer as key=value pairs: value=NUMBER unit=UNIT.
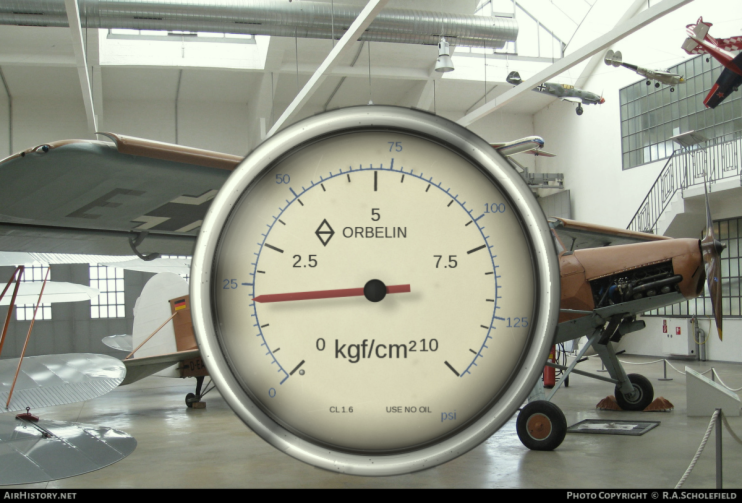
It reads value=1.5 unit=kg/cm²
